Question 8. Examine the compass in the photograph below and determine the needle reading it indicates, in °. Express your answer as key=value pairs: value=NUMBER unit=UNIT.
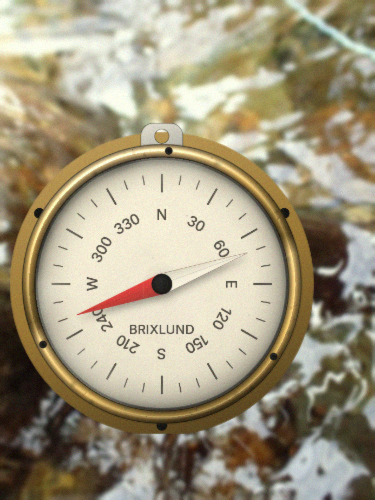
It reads value=250 unit=°
